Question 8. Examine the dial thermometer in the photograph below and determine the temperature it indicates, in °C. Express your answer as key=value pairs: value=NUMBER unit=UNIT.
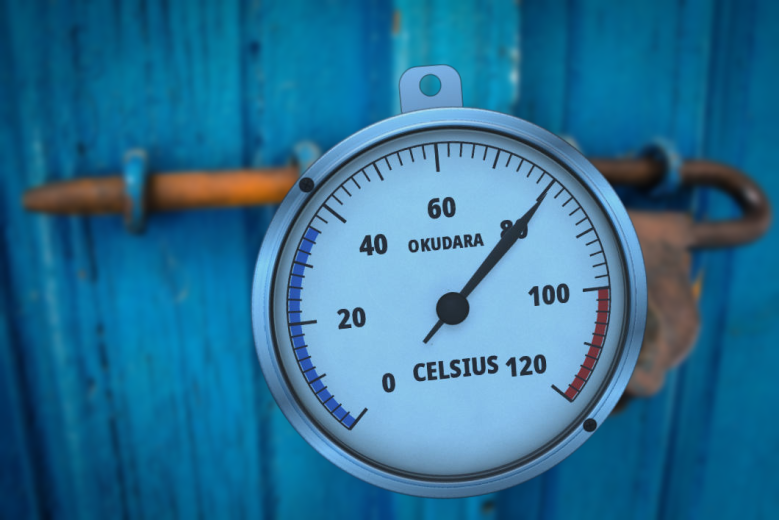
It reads value=80 unit=°C
